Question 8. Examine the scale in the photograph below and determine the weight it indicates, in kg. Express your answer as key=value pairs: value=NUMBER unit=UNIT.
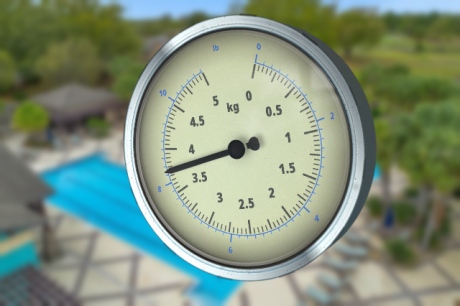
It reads value=3.75 unit=kg
